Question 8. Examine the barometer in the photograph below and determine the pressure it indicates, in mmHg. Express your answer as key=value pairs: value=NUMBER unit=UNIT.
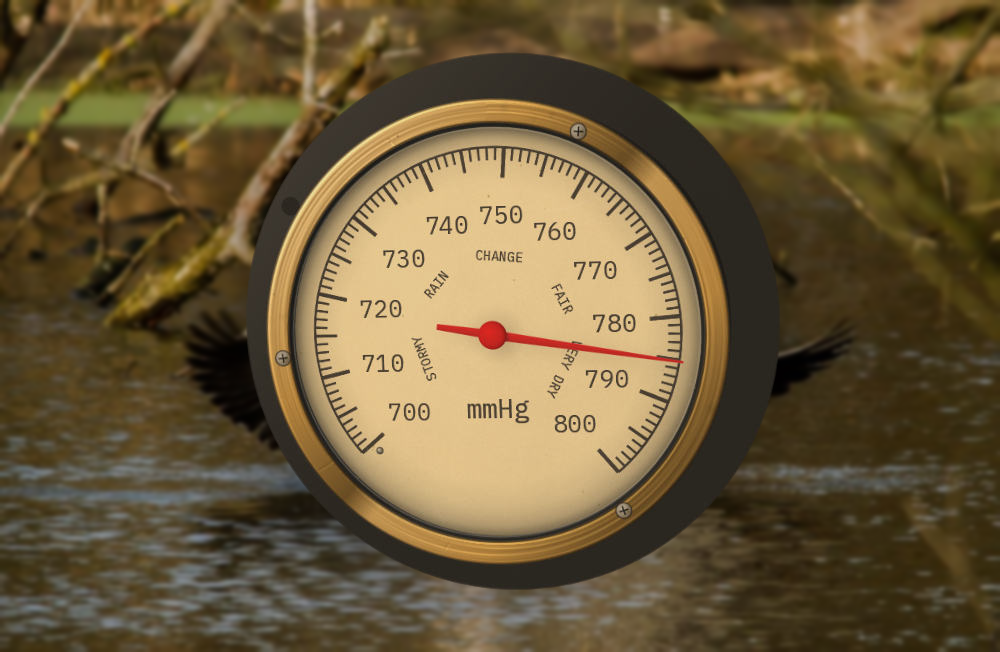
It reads value=785 unit=mmHg
